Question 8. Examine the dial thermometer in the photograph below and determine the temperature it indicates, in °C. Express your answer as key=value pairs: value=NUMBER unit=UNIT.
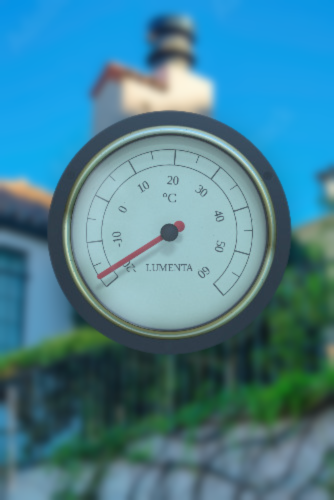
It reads value=-17.5 unit=°C
